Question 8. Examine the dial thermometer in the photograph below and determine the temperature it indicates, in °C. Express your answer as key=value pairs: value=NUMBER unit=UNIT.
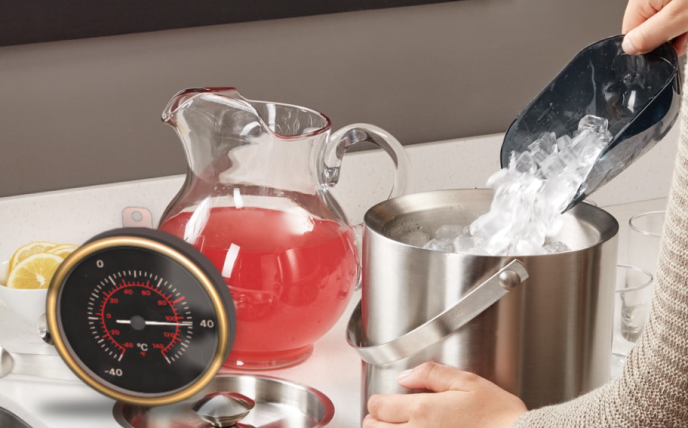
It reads value=40 unit=°C
